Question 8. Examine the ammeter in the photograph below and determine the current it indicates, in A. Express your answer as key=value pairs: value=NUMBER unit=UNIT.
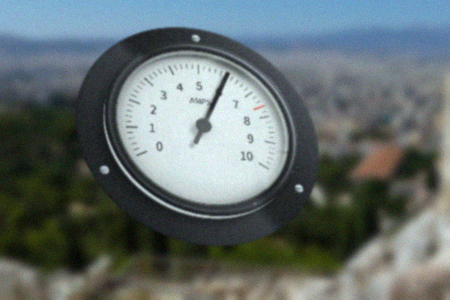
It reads value=6 unit=A
